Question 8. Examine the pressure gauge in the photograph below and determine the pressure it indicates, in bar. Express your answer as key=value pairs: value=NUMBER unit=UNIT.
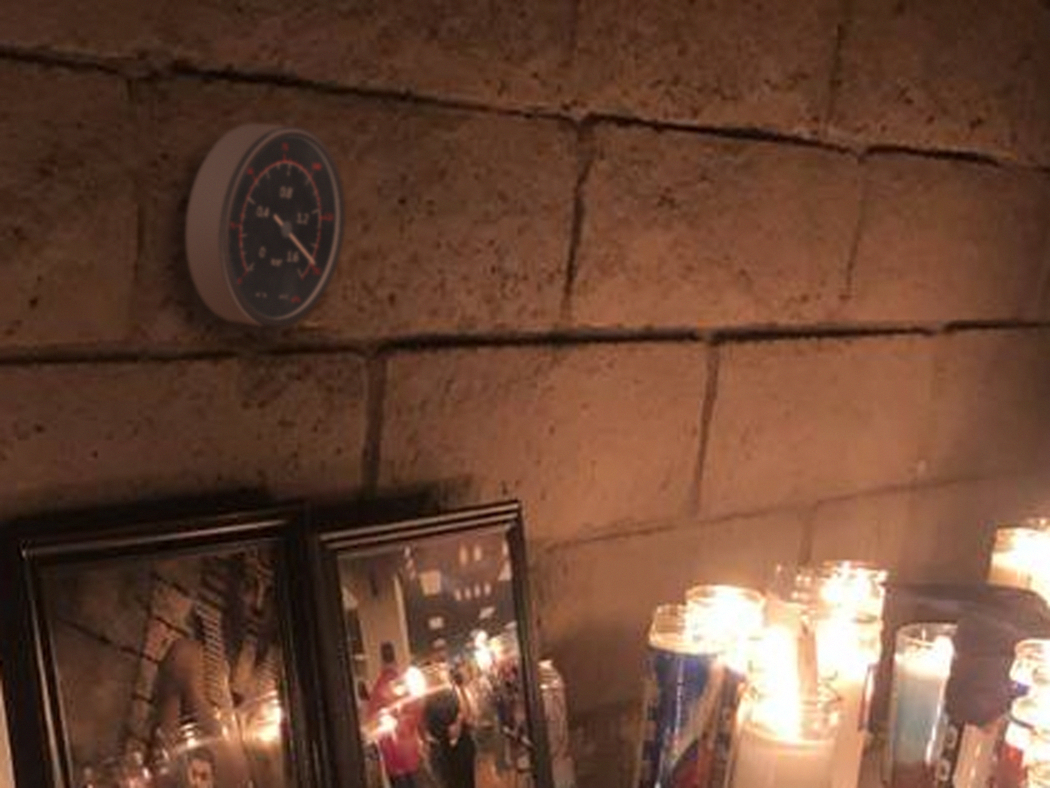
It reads value=1.5 unit=bar
